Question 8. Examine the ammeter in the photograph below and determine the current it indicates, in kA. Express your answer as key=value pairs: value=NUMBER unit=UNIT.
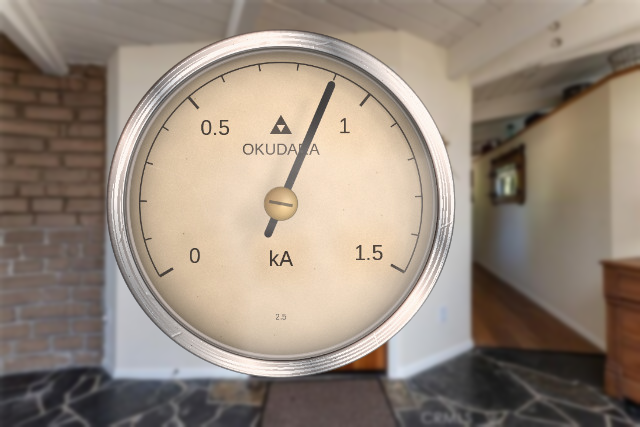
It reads value=0.9 unit=kA
